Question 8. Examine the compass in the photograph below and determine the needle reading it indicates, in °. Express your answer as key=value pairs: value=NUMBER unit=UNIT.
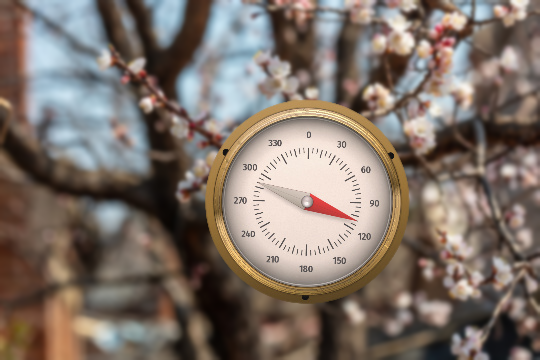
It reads value=110 unit=°
